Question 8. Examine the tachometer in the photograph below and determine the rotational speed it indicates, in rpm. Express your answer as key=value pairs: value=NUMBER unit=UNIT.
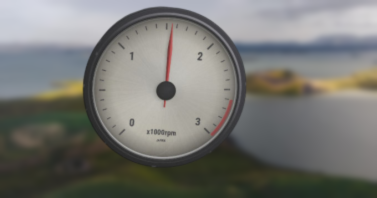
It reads value=1550 unit=rpm
